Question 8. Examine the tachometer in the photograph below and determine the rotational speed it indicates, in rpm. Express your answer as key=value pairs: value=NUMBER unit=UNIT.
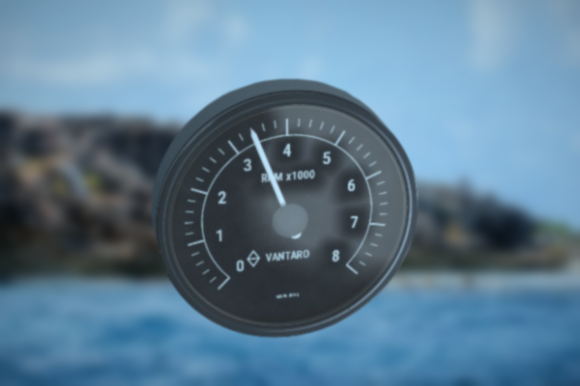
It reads value=3400 unit=rpm
